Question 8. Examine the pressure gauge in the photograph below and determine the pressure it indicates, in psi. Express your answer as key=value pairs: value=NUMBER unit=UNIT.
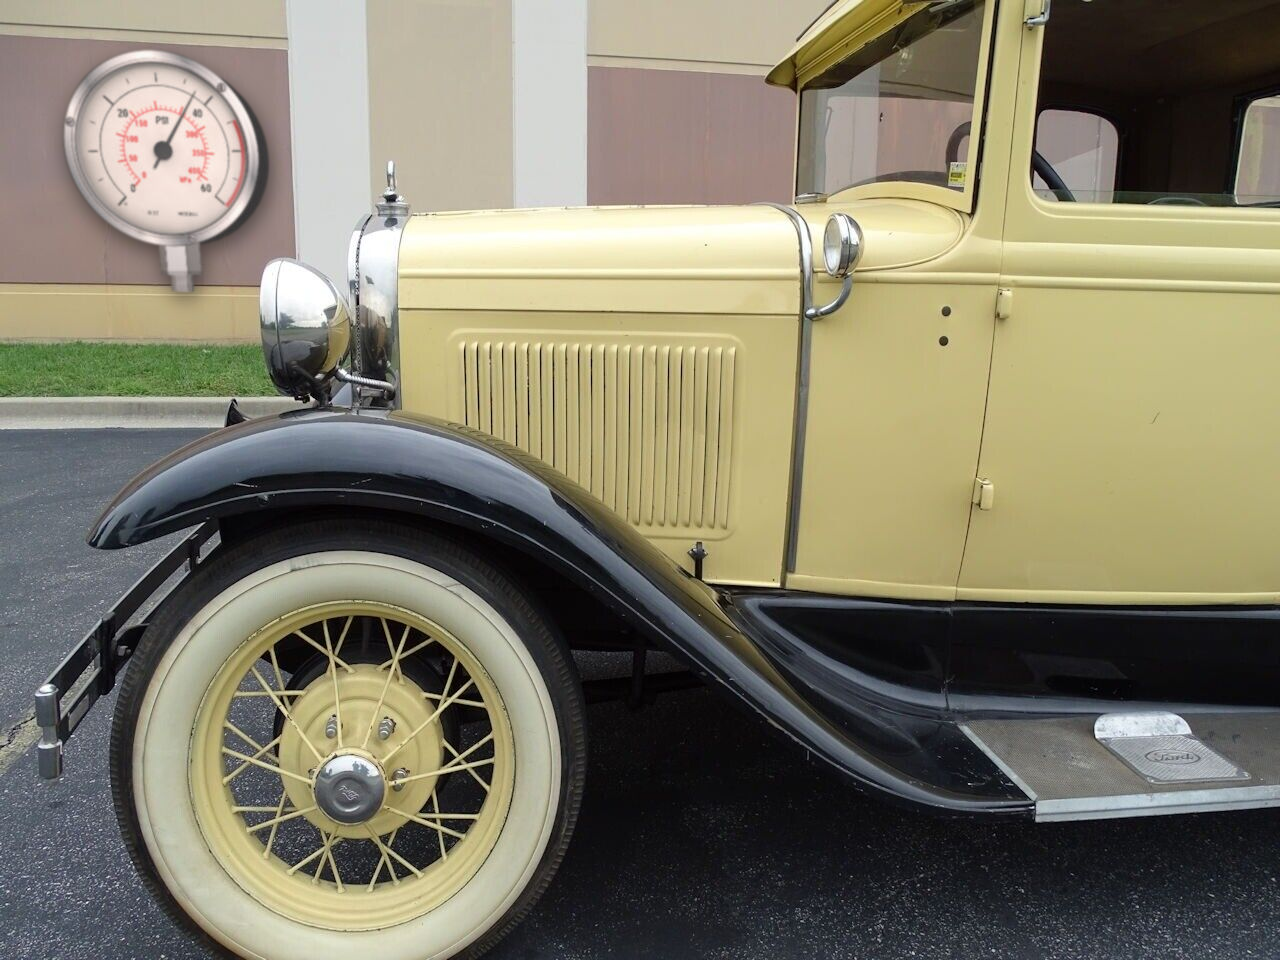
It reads value=37.5 unit=psi
